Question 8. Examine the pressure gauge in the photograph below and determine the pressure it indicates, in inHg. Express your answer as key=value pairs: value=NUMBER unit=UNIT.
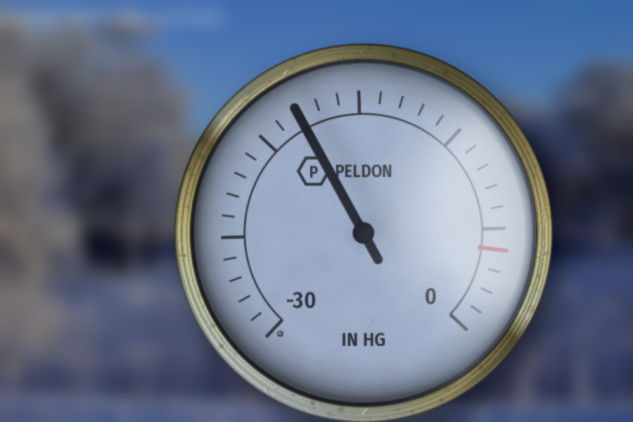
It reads value=-18 unit=inHg
